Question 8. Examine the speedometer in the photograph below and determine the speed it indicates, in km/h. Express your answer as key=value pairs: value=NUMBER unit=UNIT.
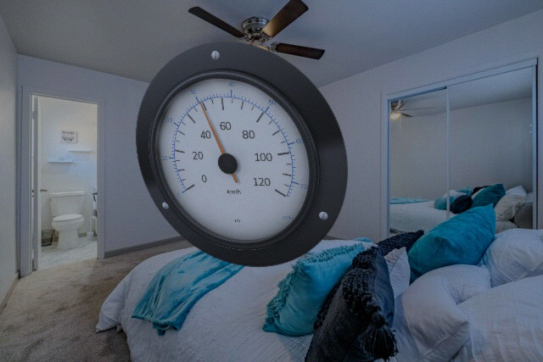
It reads value=50 unit=km/h
